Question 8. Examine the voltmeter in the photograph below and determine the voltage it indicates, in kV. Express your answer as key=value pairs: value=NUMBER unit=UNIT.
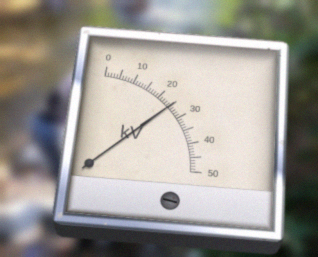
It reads value=25 unit=kV
